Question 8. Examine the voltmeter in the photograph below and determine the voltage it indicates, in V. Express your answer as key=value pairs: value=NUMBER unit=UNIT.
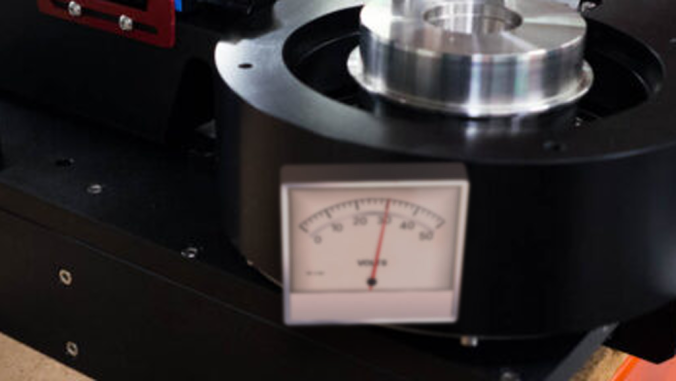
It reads value=30 unit=V
